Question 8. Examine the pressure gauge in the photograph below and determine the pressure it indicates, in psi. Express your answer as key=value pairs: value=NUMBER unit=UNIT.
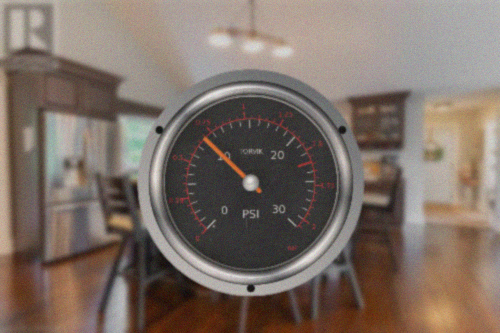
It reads value=10 unit=psi
